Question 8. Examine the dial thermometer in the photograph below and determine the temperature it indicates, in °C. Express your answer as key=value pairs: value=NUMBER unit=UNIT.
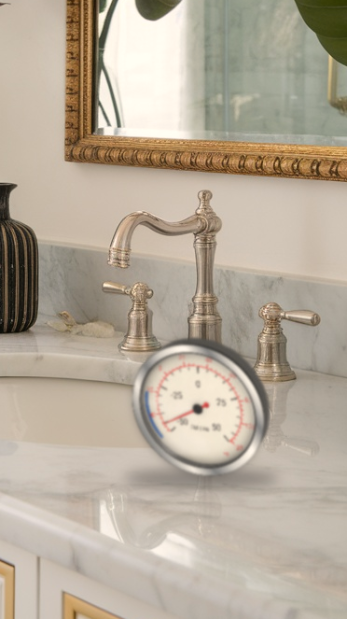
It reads value=-45 unit=°C
